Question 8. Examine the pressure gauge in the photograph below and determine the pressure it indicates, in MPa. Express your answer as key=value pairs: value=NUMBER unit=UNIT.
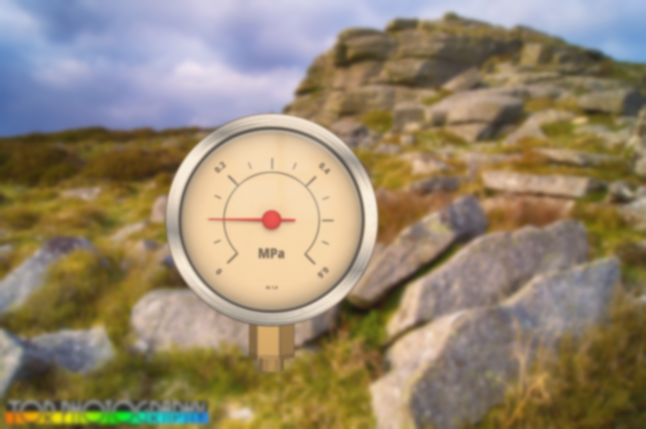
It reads value=0.1 unit=MPa
